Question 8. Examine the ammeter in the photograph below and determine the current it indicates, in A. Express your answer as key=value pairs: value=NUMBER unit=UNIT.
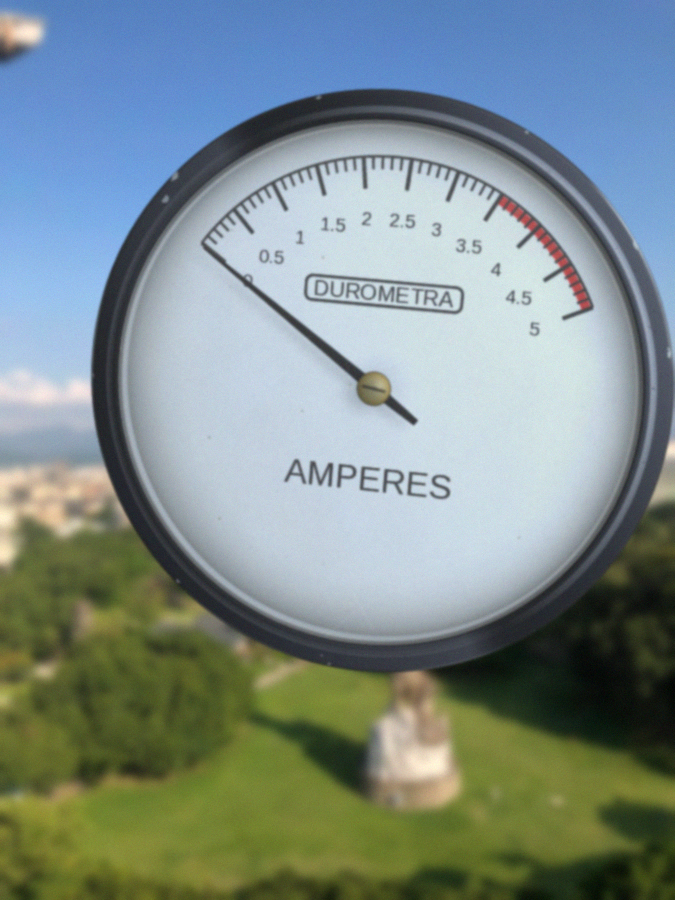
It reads value=0 unit=A
